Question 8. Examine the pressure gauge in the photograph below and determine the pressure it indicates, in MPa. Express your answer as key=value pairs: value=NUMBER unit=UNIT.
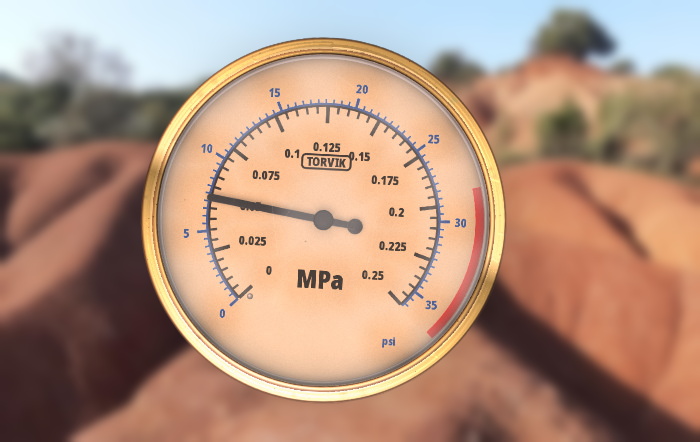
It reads value=0.05 unit=MPa
